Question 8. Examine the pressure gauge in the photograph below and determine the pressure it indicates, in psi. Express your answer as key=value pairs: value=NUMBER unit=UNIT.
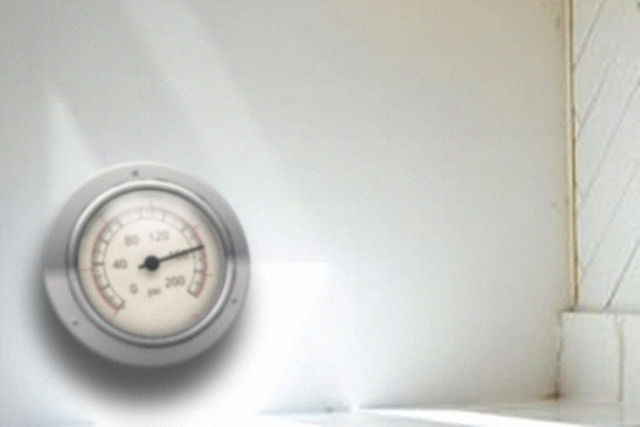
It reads value=160 unit=psi
